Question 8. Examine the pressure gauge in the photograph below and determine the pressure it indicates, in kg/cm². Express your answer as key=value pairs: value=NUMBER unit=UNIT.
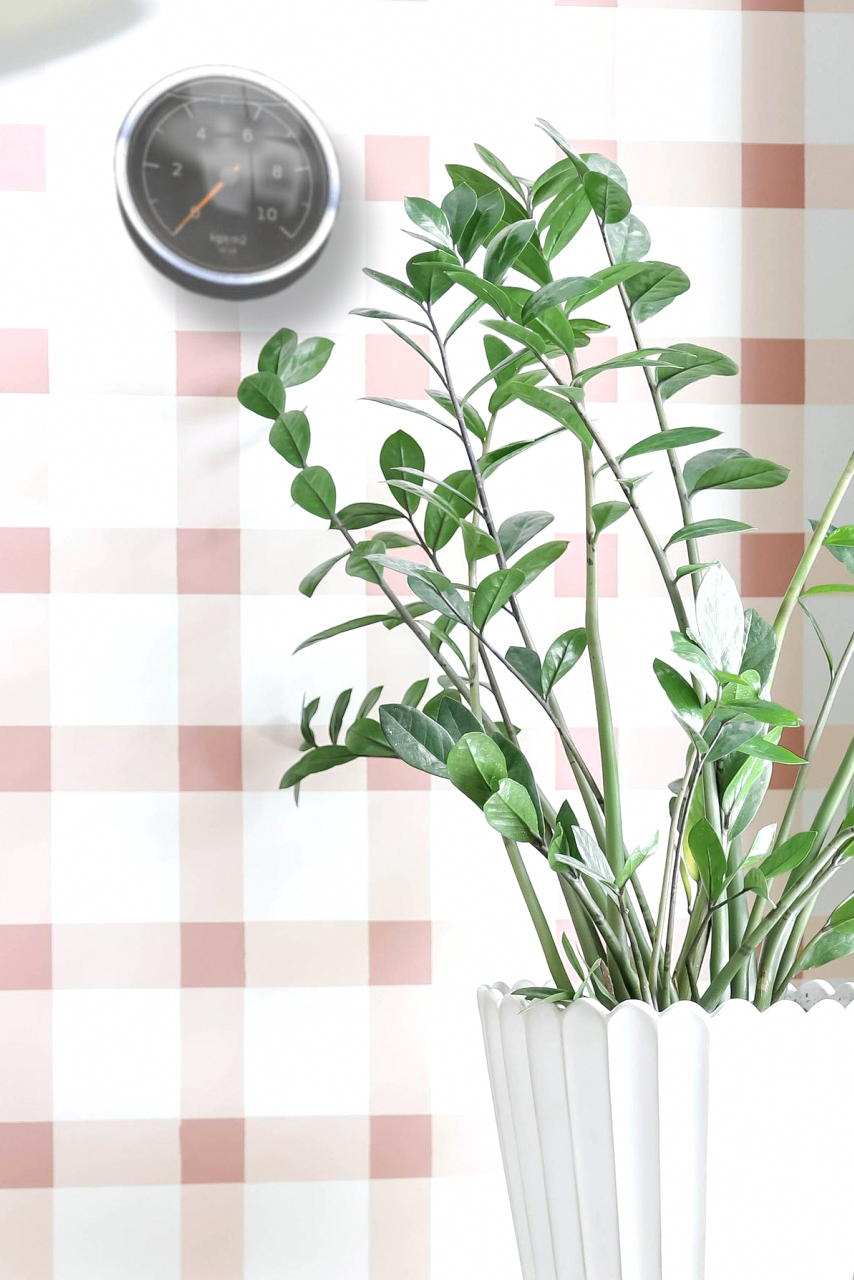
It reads value=0 unit=kg/cm²
